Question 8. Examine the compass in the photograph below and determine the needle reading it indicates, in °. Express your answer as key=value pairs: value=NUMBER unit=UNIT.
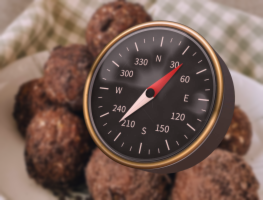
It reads value=40 unit=°
